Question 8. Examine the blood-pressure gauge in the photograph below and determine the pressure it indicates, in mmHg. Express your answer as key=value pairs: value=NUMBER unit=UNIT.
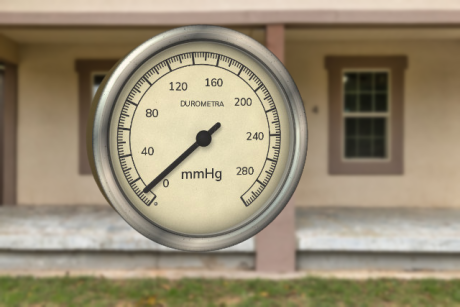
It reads value=10 unit=mmHg
